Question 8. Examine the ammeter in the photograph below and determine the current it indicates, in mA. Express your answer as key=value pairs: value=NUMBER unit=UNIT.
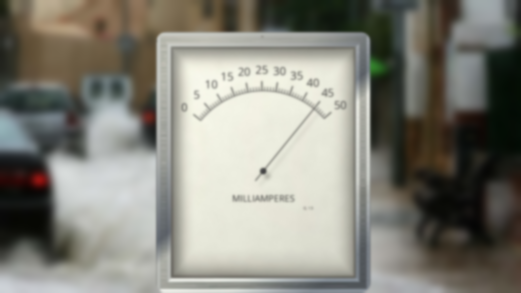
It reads value=45 unit=mA
